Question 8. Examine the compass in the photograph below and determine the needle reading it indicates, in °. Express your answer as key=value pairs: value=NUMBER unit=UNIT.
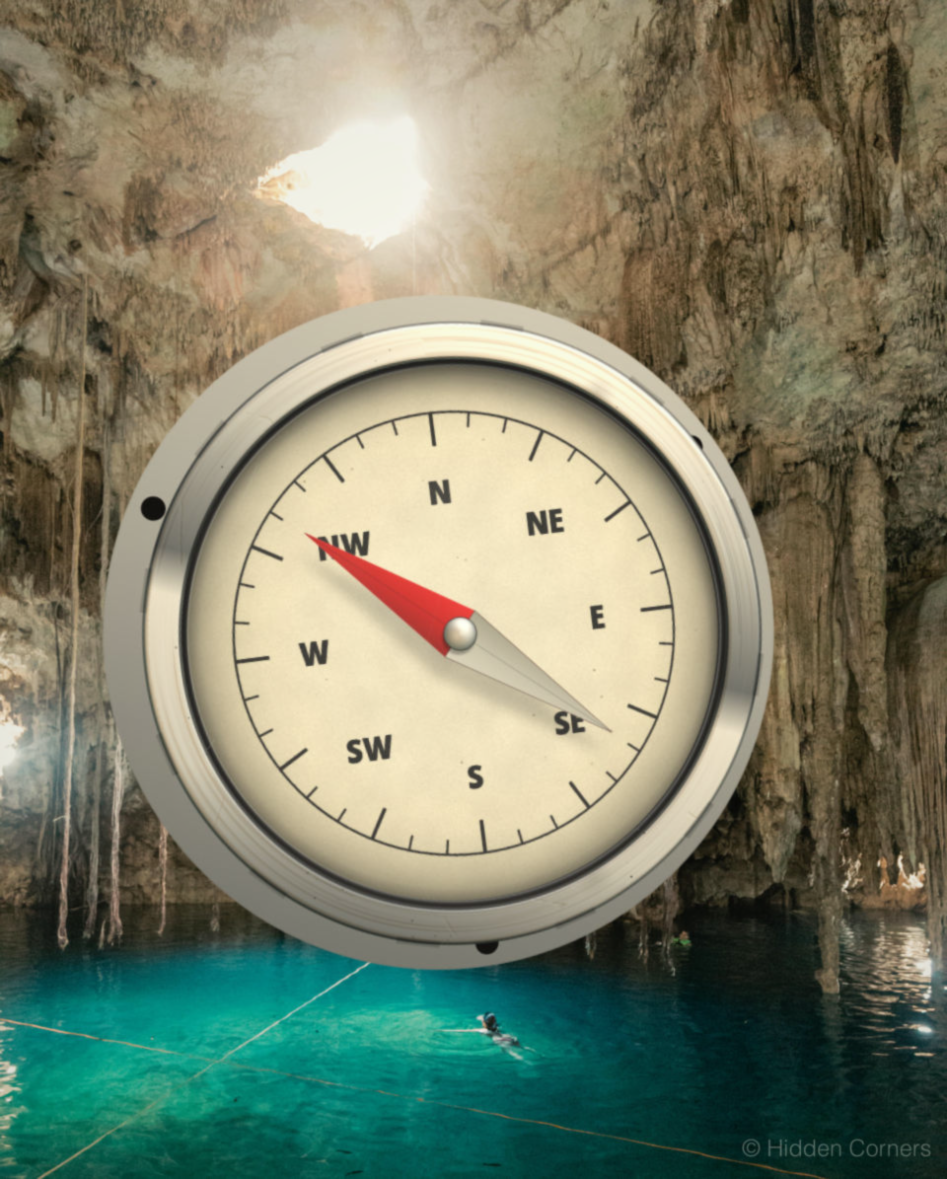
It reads value=310 unit=°
